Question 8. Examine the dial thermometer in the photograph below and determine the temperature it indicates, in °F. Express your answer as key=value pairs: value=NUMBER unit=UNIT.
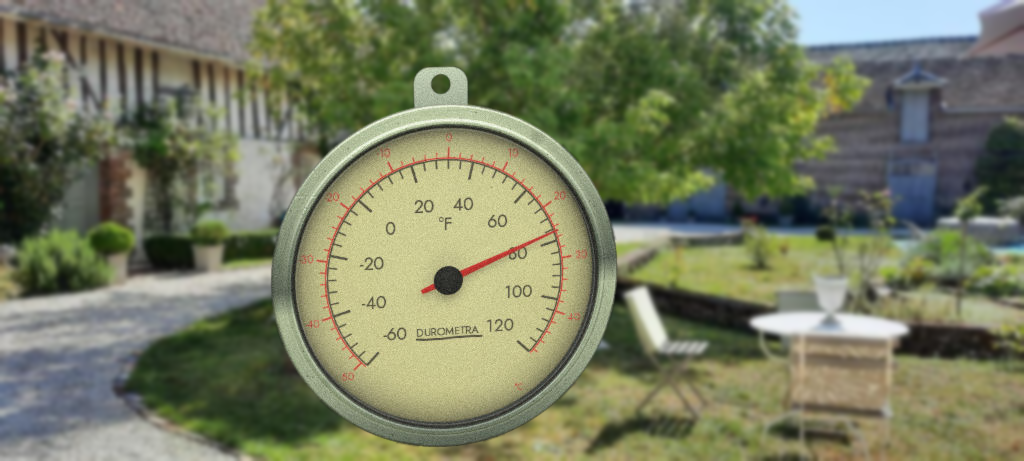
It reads value=76 unit=°F
